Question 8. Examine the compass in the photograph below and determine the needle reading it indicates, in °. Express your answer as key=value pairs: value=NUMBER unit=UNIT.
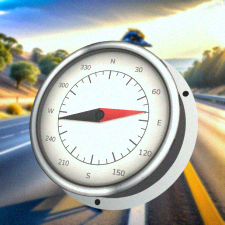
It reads value=80 unit=°
